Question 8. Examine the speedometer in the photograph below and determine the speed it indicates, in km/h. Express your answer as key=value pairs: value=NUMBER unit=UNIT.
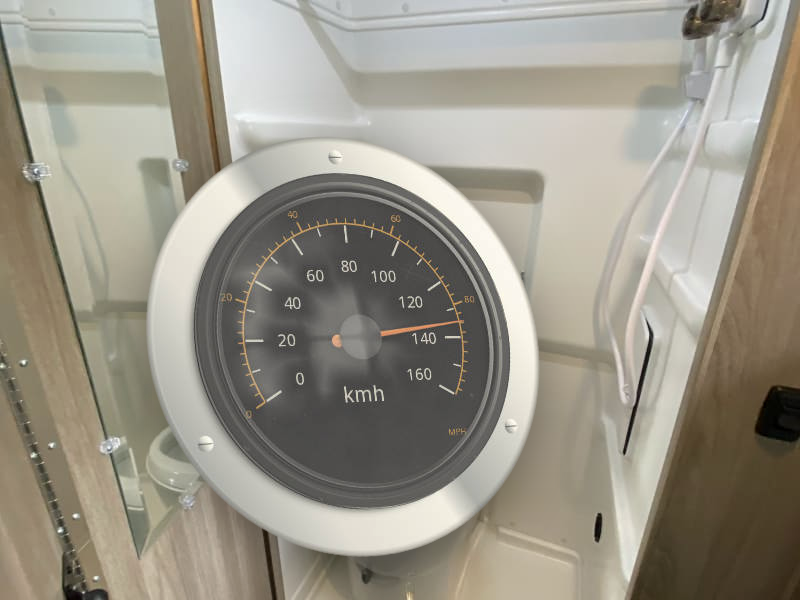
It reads value=135 unit=km/h
